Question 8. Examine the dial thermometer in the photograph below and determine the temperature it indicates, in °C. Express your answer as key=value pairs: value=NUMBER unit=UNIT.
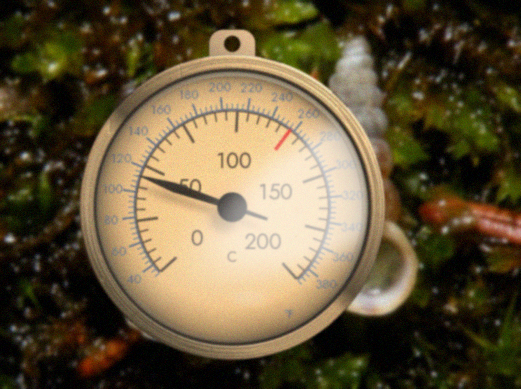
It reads value=45 unit=°C
